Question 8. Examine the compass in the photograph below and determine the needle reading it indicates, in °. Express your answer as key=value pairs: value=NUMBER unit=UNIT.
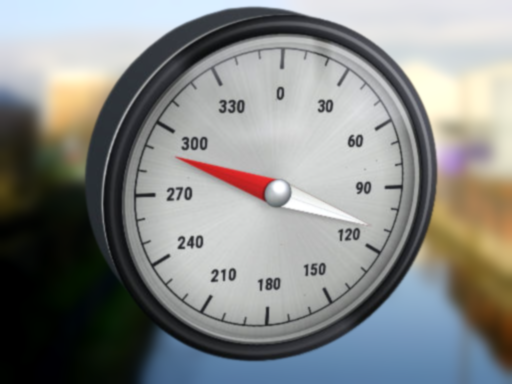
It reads value=290 unit=°
